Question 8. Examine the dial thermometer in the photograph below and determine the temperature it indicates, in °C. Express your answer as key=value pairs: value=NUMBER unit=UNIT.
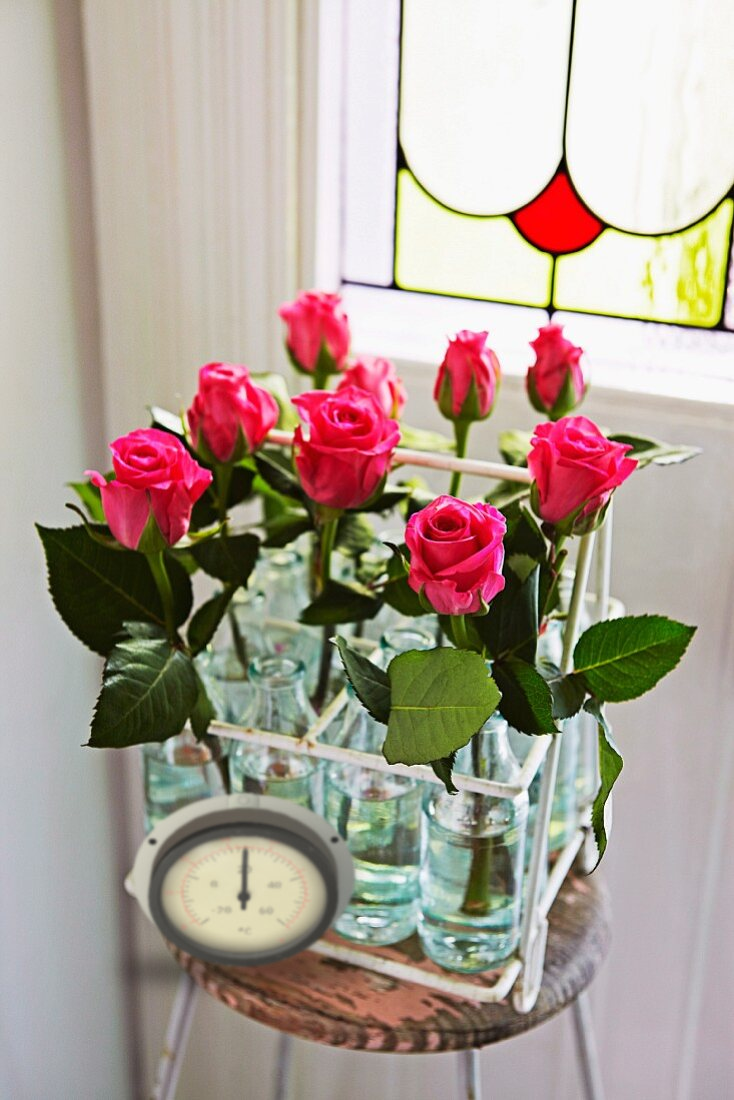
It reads value=20 unit=°C
